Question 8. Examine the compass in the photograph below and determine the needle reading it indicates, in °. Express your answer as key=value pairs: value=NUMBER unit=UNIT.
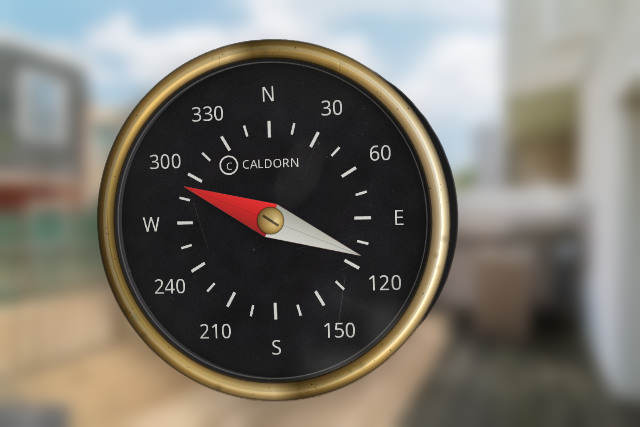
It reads value=292.5 unit=°
